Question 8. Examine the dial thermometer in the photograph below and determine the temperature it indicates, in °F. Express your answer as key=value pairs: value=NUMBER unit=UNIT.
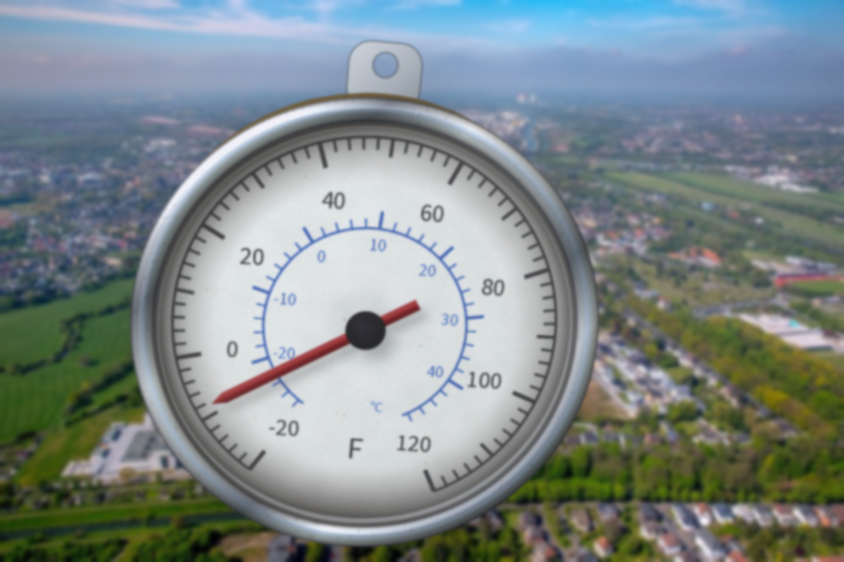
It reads value=-8 unit=°F
